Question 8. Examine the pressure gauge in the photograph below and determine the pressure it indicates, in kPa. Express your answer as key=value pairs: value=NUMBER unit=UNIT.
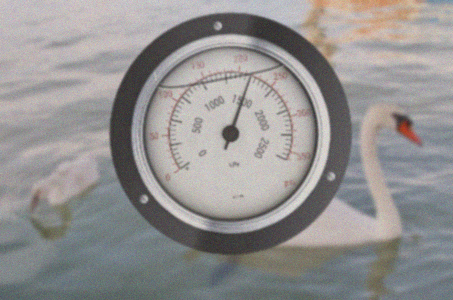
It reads value=1500 unit=kPa
